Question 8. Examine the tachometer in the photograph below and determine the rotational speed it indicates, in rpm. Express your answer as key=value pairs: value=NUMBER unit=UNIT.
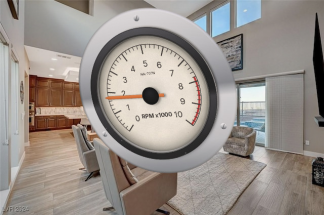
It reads value=1800 unit=rpm
